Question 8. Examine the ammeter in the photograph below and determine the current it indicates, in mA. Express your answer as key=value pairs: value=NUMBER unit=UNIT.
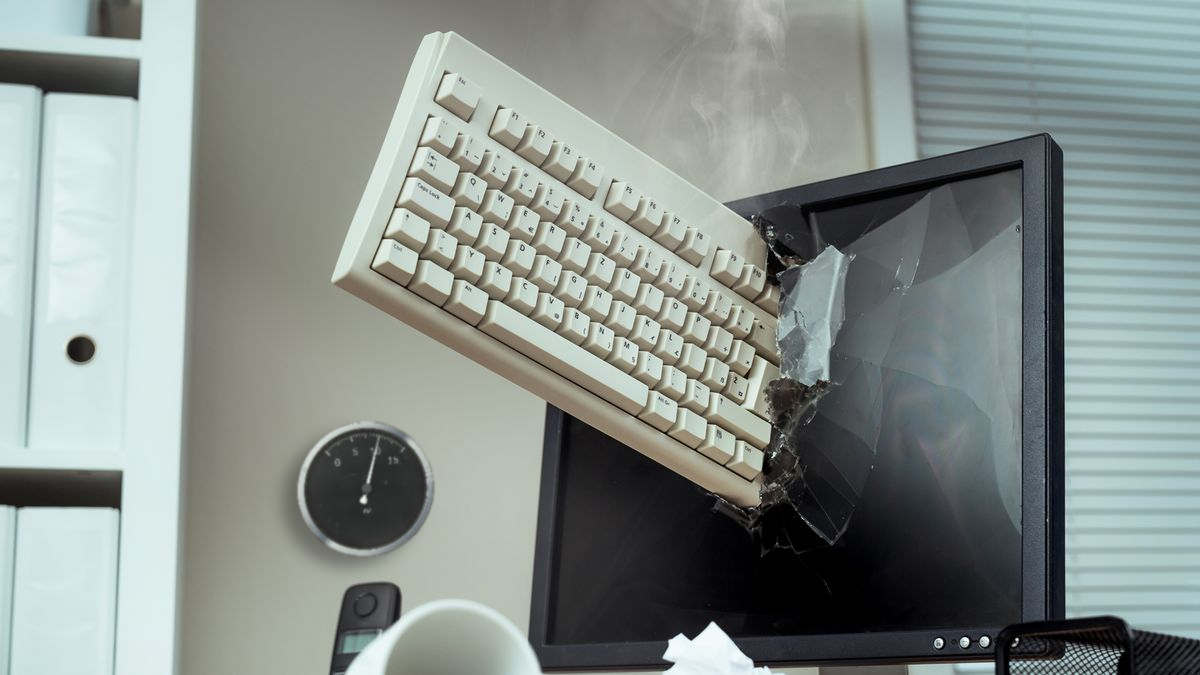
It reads value=10 unit=mA
